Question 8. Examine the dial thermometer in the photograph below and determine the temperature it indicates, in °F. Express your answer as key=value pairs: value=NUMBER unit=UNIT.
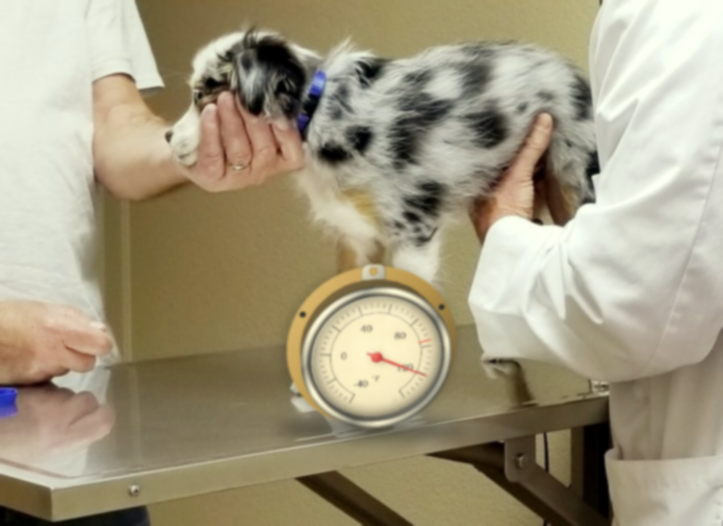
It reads value=120 unit=°F
